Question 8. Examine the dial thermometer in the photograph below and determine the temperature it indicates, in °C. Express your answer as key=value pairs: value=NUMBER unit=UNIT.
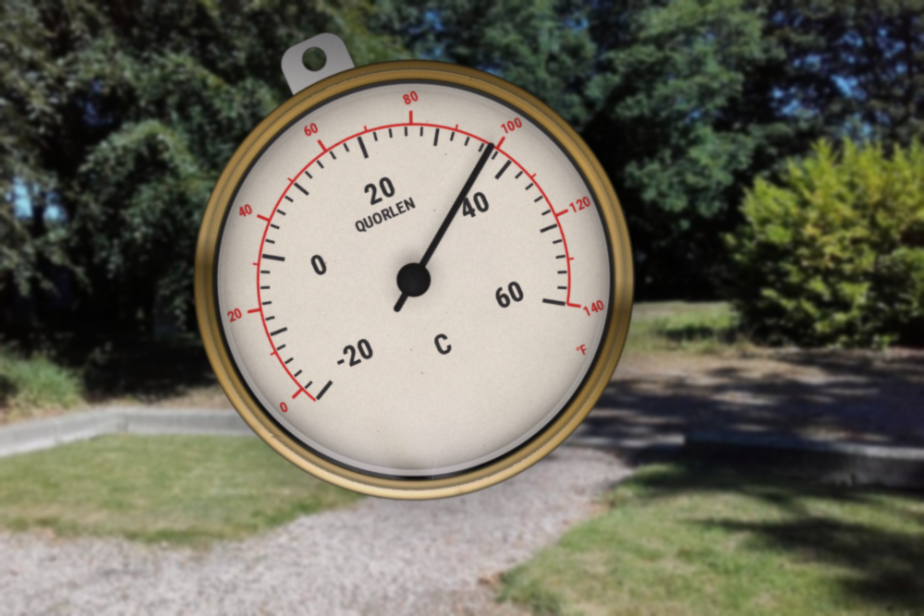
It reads value=37 unit=°C
